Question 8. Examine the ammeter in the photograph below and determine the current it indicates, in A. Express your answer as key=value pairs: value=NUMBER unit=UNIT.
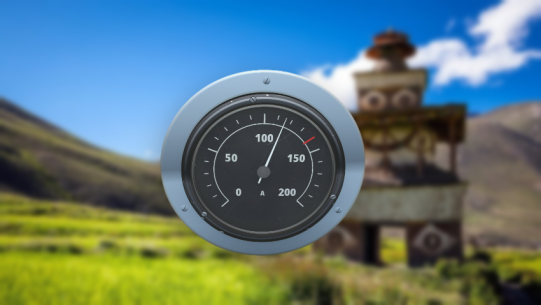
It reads value=115 unit=A
